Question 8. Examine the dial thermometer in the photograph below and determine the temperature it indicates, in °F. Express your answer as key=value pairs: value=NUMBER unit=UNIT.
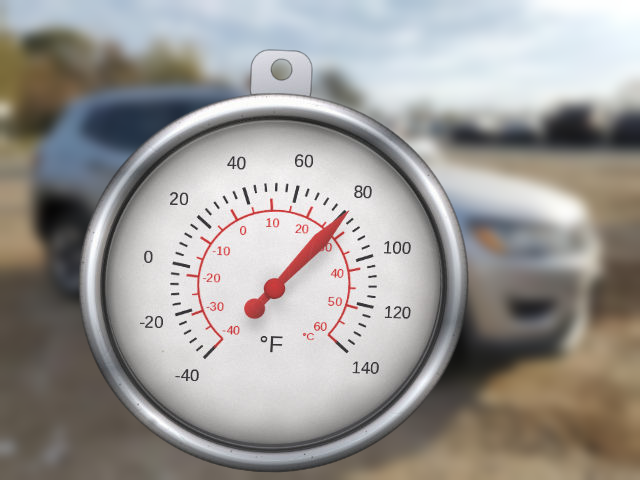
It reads value=80 unit=°F
